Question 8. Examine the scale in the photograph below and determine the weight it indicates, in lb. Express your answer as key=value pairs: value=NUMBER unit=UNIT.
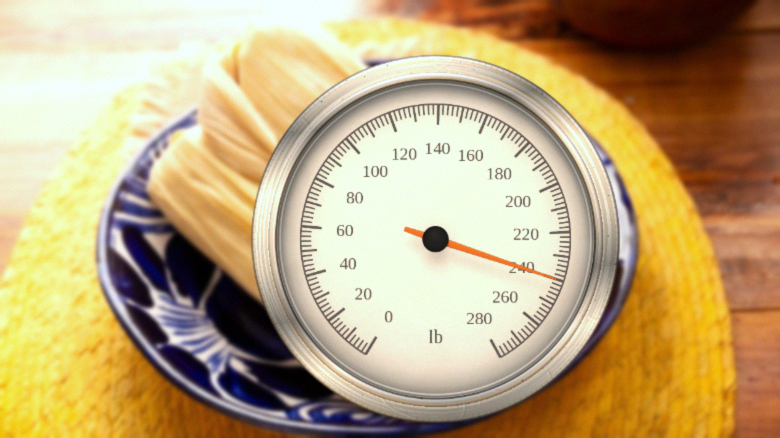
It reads value=240 unit=lb
